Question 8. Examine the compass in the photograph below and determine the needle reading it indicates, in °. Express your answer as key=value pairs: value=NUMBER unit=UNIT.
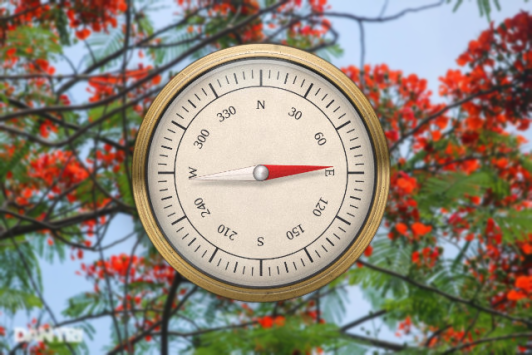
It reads value=85 unit=°
